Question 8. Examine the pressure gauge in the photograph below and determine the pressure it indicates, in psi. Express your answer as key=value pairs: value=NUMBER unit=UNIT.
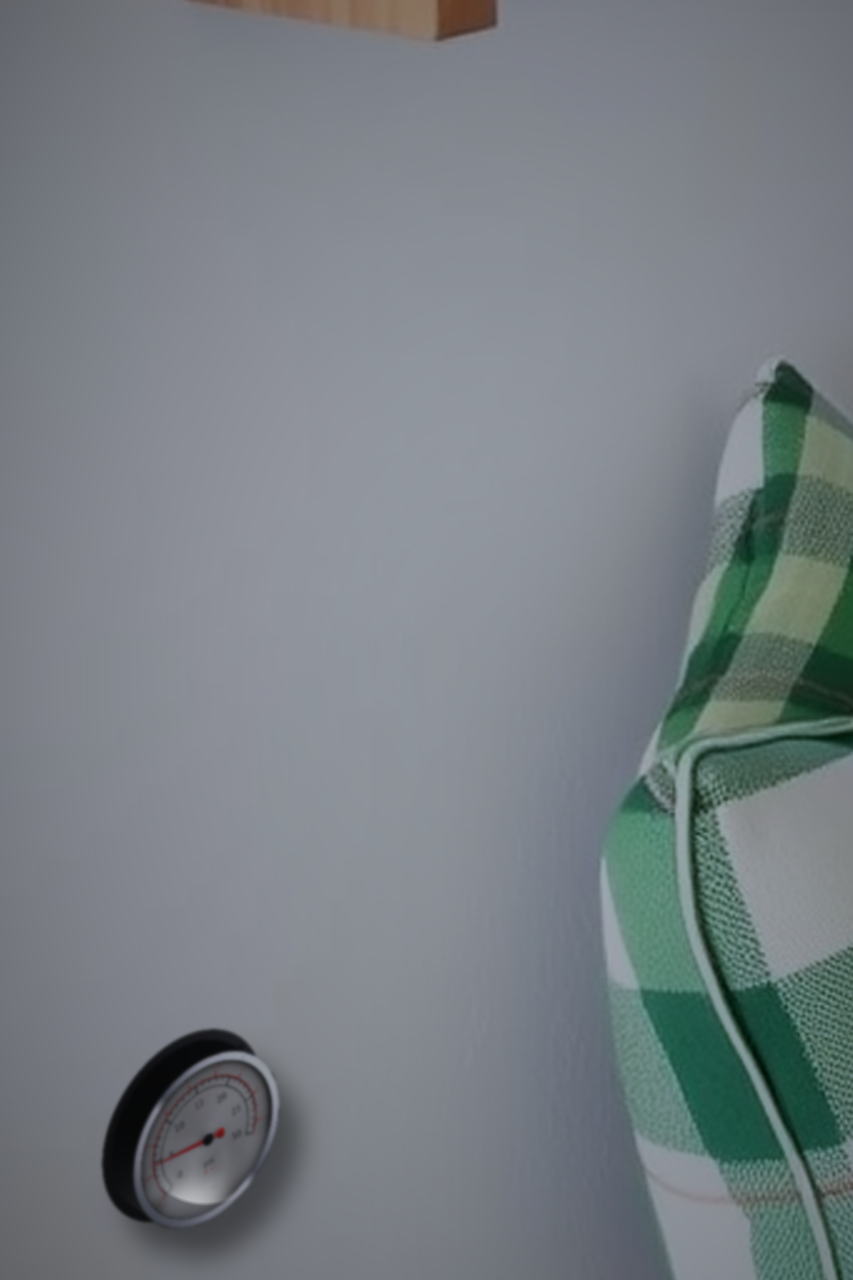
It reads value=5 unit=psi
